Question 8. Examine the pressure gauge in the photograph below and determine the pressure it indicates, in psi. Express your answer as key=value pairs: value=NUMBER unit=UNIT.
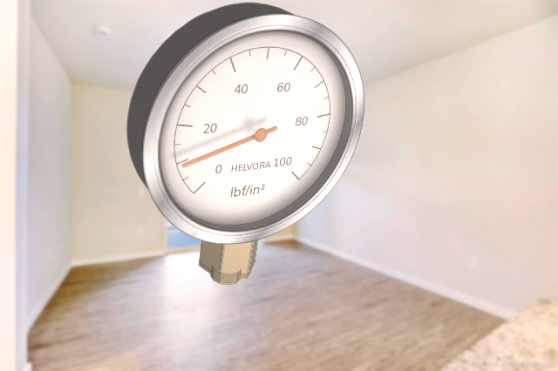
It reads value=10 unit=psi
